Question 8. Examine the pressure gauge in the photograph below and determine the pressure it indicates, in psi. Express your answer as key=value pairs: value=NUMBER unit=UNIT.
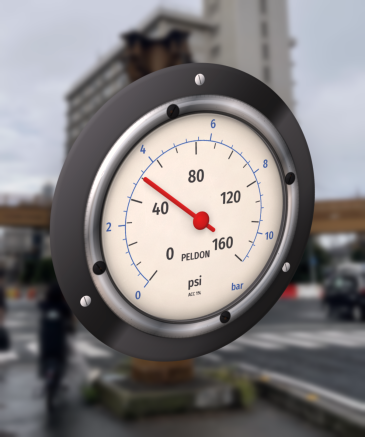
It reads value=50 unit=psi
